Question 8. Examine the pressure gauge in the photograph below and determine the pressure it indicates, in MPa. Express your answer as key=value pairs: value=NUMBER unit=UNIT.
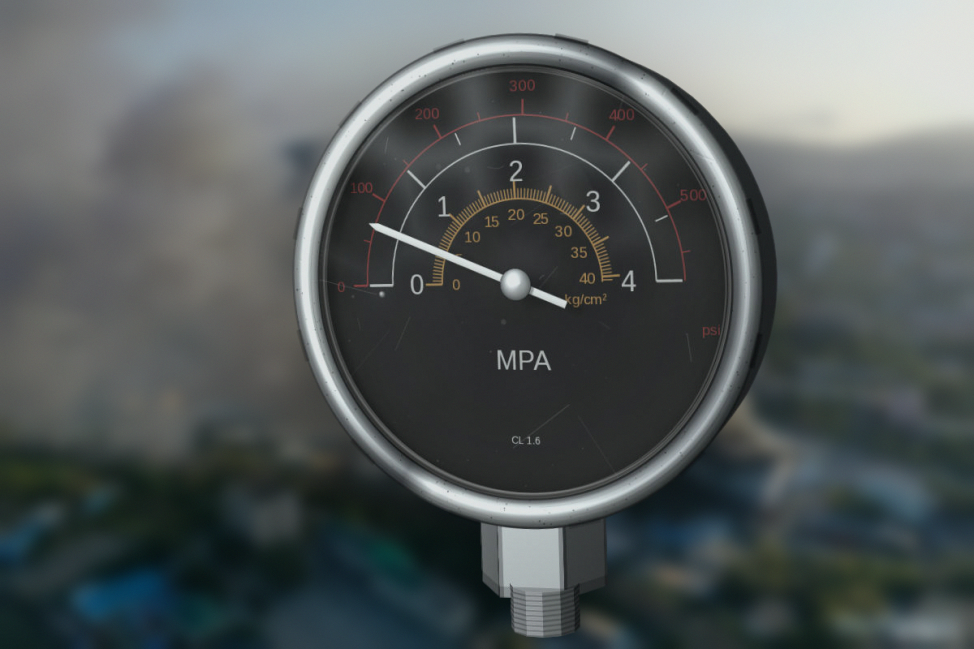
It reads value=0.5 unit=MPa
